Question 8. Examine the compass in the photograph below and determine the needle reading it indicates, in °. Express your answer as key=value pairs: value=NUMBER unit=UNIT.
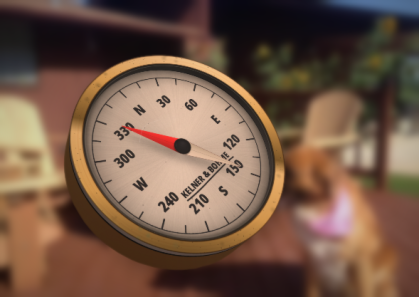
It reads value=330 unit=°
